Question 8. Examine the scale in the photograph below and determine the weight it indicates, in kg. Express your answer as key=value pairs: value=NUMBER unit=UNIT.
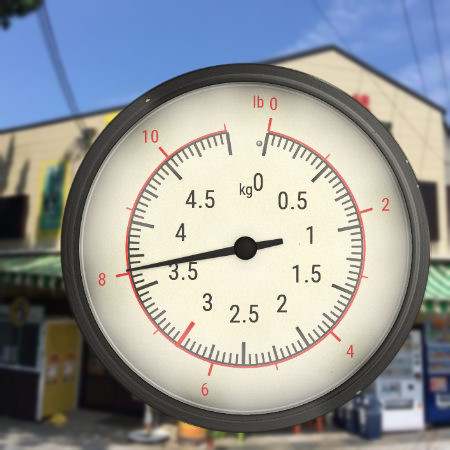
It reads value=3.65 unit=kg
